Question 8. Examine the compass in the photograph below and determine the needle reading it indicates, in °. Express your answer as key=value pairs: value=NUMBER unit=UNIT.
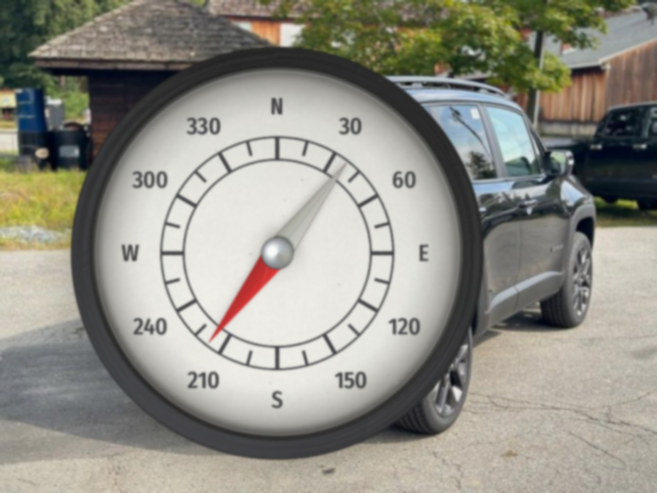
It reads value=217.5 unit=°
